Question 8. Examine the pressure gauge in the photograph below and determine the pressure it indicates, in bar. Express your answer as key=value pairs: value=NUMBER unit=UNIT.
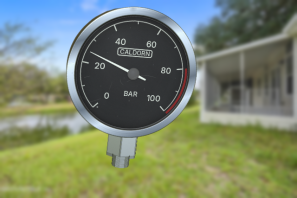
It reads value=25 unit=bar
